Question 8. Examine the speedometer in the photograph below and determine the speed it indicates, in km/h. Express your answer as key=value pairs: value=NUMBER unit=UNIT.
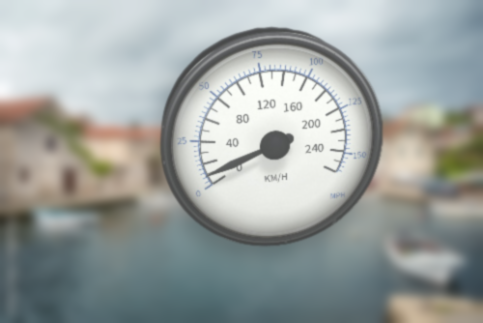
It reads value=10 unit=km/h
